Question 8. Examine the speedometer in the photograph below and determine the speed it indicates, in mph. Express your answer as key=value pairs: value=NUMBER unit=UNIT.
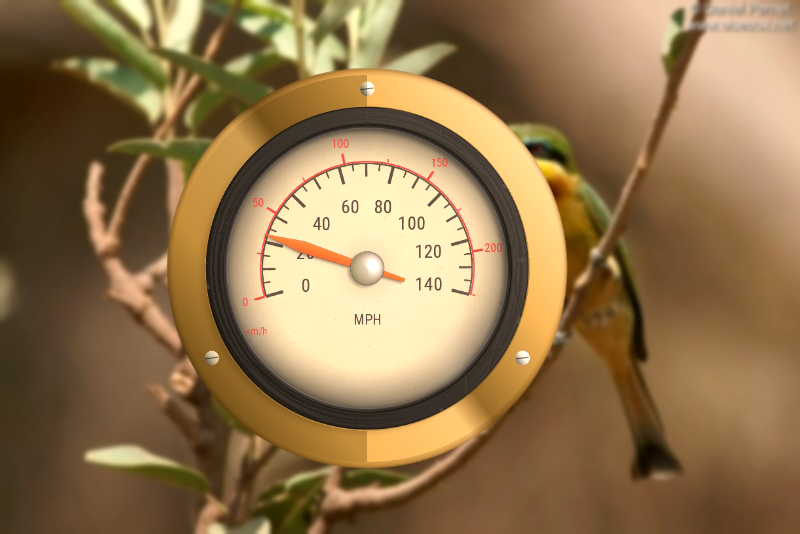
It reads value=22.5 unit=mph
